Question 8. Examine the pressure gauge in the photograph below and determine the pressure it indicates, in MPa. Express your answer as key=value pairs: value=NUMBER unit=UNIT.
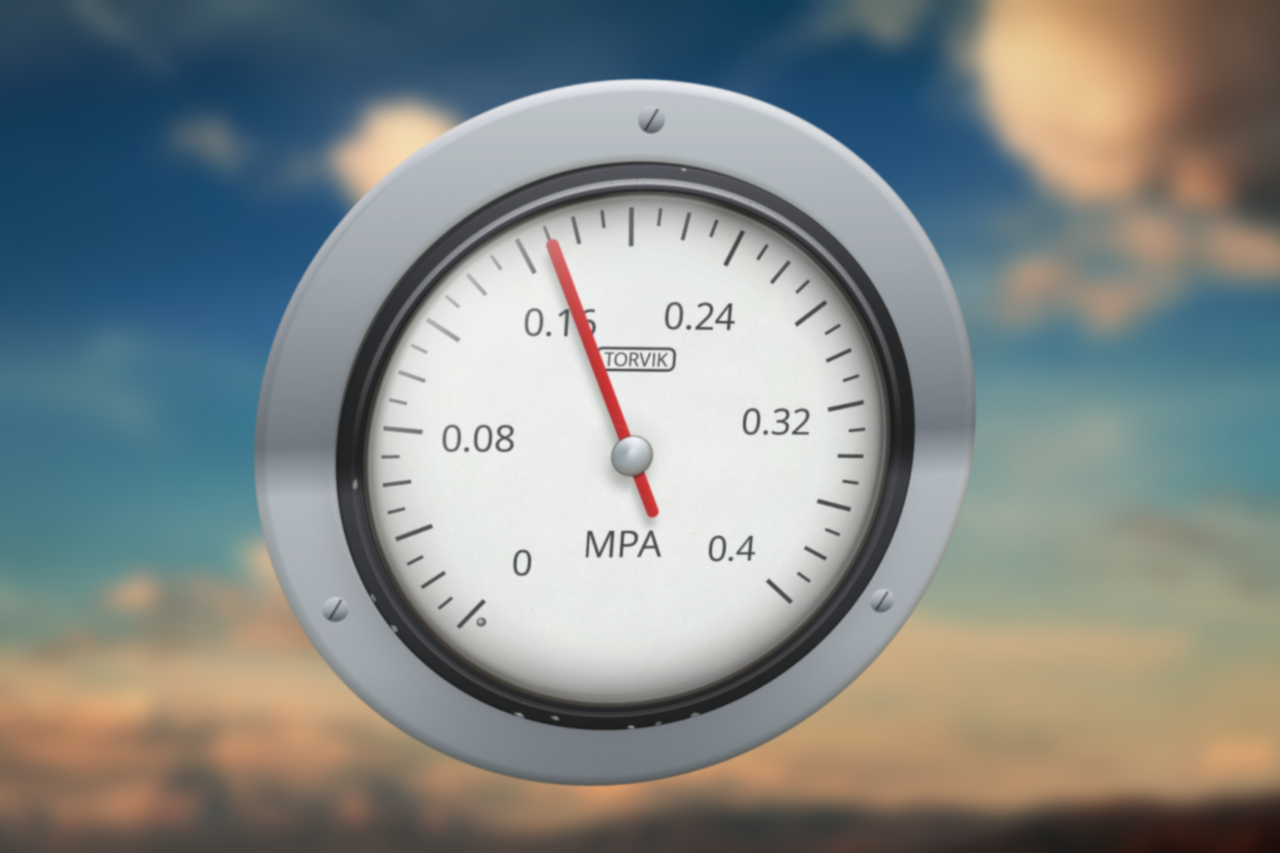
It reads value=0.17 unit=MPa
